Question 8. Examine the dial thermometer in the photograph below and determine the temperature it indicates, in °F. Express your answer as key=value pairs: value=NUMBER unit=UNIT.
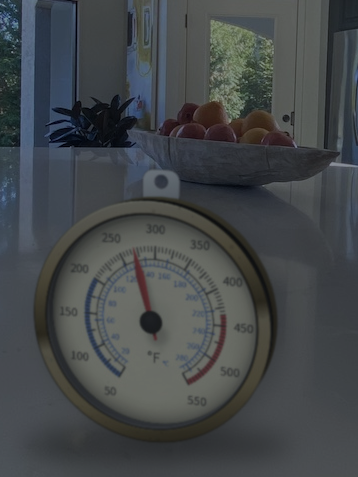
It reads value=275 unit=°F
